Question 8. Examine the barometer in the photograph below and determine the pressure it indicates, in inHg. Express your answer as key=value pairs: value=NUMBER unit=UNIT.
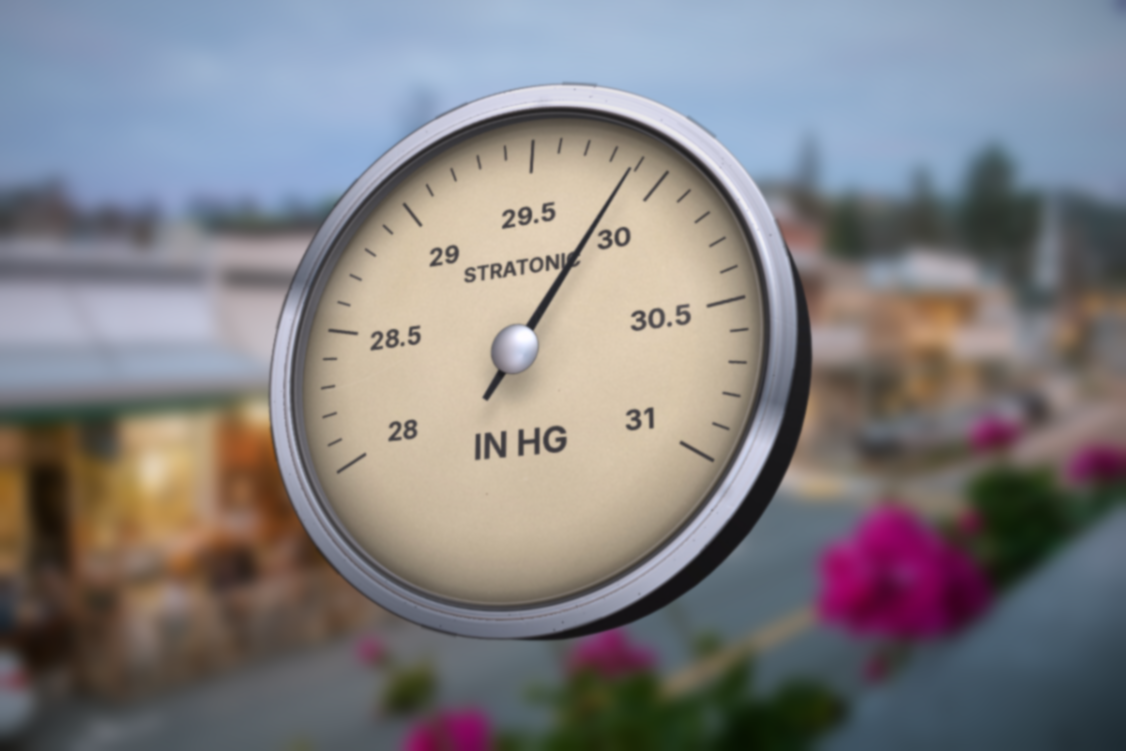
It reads value=29.9 unit=inHg
